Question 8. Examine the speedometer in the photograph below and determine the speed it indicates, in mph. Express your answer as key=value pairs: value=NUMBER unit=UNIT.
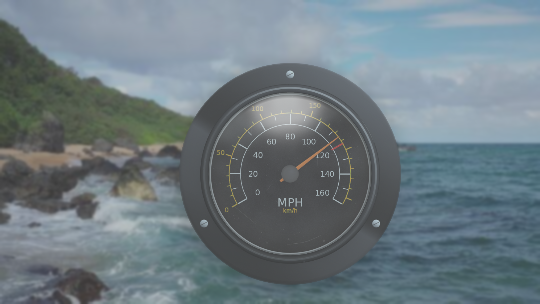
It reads value=115 unit=mph
